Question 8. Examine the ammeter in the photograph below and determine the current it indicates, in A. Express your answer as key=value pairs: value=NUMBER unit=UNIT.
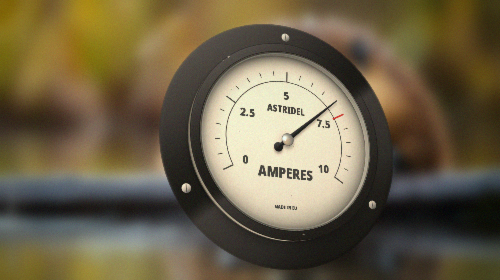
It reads value=7 unit=A
